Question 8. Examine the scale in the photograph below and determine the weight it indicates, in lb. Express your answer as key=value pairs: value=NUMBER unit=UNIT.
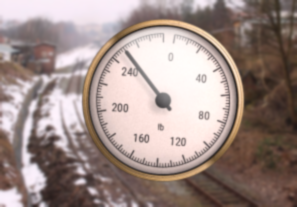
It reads value=250 unit=lb
